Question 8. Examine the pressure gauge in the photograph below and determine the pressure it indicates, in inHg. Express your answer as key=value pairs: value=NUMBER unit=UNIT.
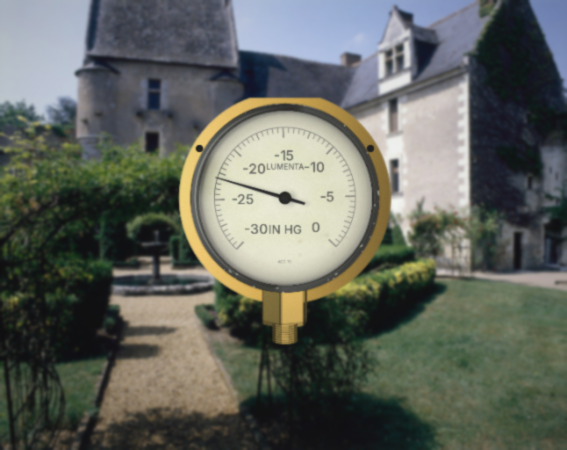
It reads value=-23 unit=inHg
